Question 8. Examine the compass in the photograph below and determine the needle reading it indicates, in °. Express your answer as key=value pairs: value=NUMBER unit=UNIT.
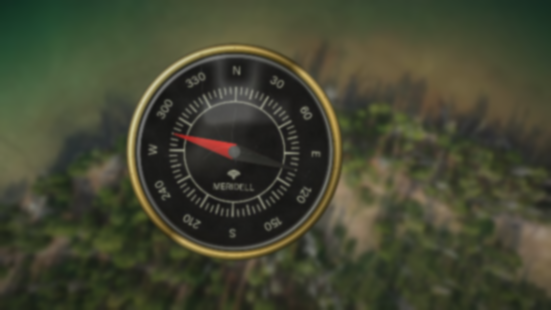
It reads value=285 unit=°
